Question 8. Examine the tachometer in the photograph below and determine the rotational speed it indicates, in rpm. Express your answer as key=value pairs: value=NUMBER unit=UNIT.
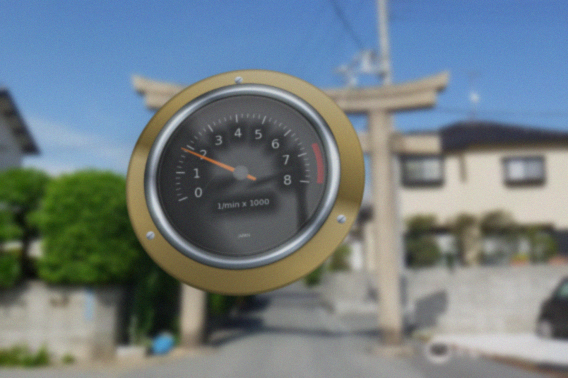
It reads value=1800 unit=rpm
